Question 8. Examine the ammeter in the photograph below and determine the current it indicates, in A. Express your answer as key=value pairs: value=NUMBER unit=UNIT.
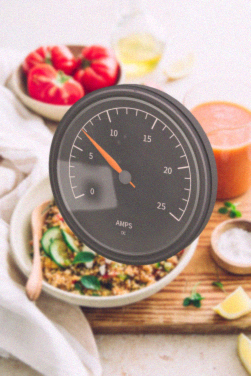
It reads value=7 unit=A
